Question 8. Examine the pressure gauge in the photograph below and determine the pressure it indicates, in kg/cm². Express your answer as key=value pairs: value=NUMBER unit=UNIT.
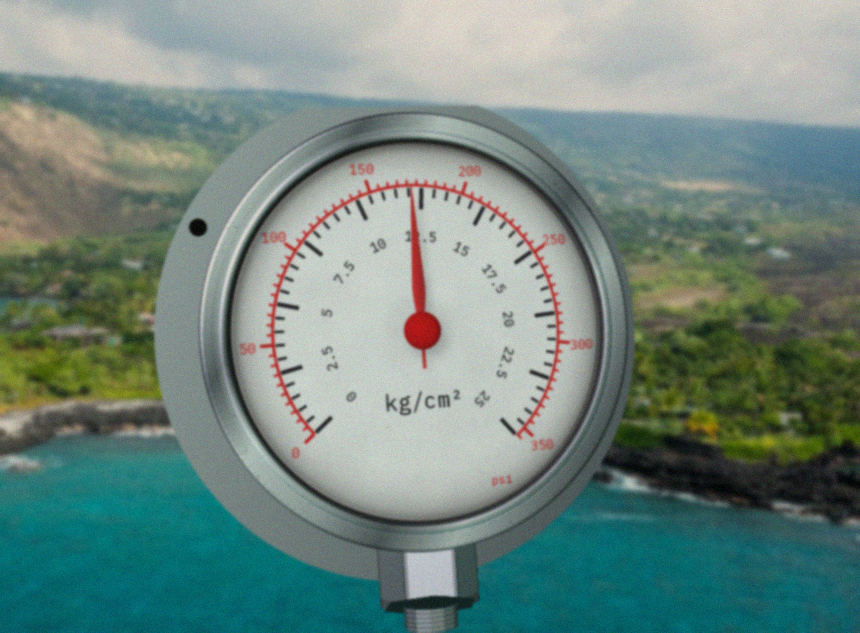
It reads value=12 unit=kg/cm²
